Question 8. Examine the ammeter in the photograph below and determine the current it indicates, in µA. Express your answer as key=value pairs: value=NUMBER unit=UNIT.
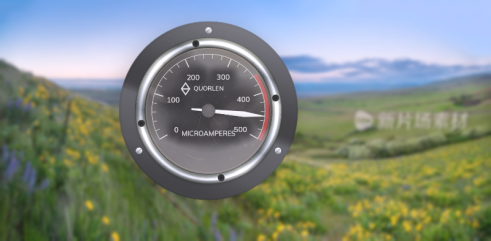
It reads value=450 unit=µA
